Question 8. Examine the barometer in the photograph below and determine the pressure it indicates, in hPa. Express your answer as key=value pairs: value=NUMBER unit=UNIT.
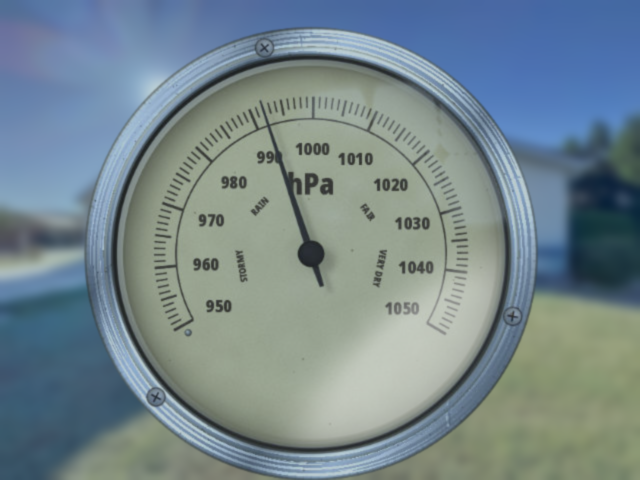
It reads value=992 unit=hPa
